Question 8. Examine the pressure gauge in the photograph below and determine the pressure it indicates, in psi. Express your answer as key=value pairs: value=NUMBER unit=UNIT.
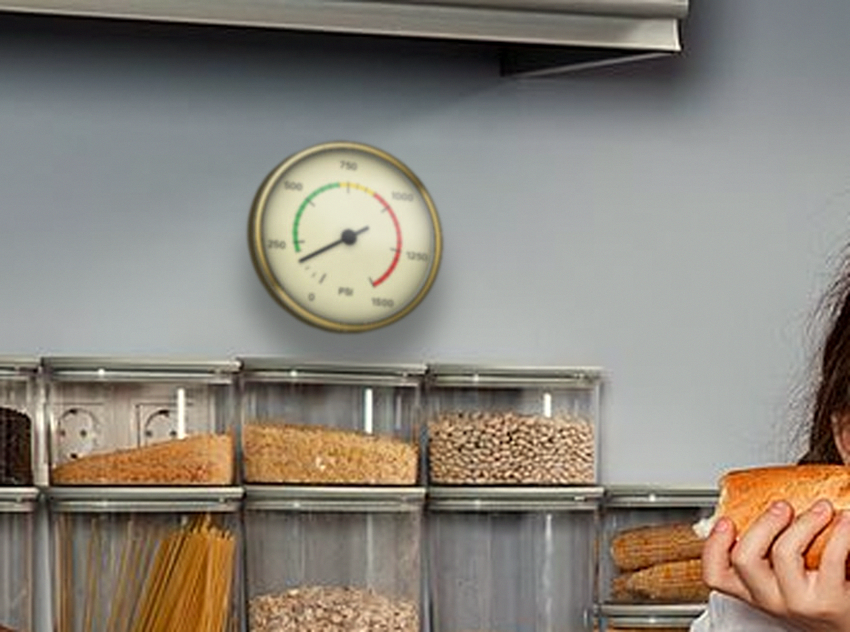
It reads value=150 unit=psi
